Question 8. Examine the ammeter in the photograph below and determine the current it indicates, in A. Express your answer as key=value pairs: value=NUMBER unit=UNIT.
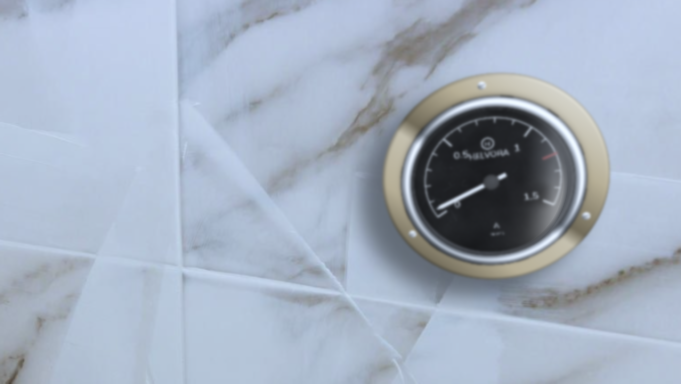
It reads value=0.05 unit=A
